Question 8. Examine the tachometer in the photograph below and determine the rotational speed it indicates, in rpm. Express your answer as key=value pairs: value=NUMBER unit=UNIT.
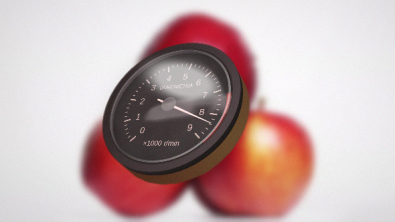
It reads value=8400 unit=rpm
